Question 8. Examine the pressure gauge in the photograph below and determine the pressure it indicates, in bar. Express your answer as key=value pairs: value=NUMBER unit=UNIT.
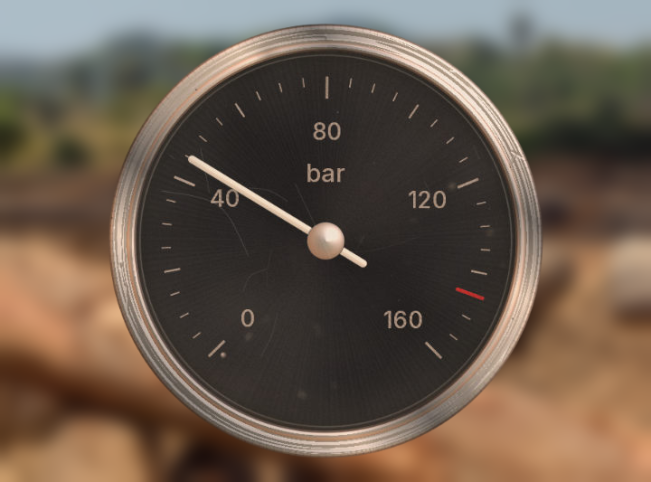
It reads value=45 unit=bar
